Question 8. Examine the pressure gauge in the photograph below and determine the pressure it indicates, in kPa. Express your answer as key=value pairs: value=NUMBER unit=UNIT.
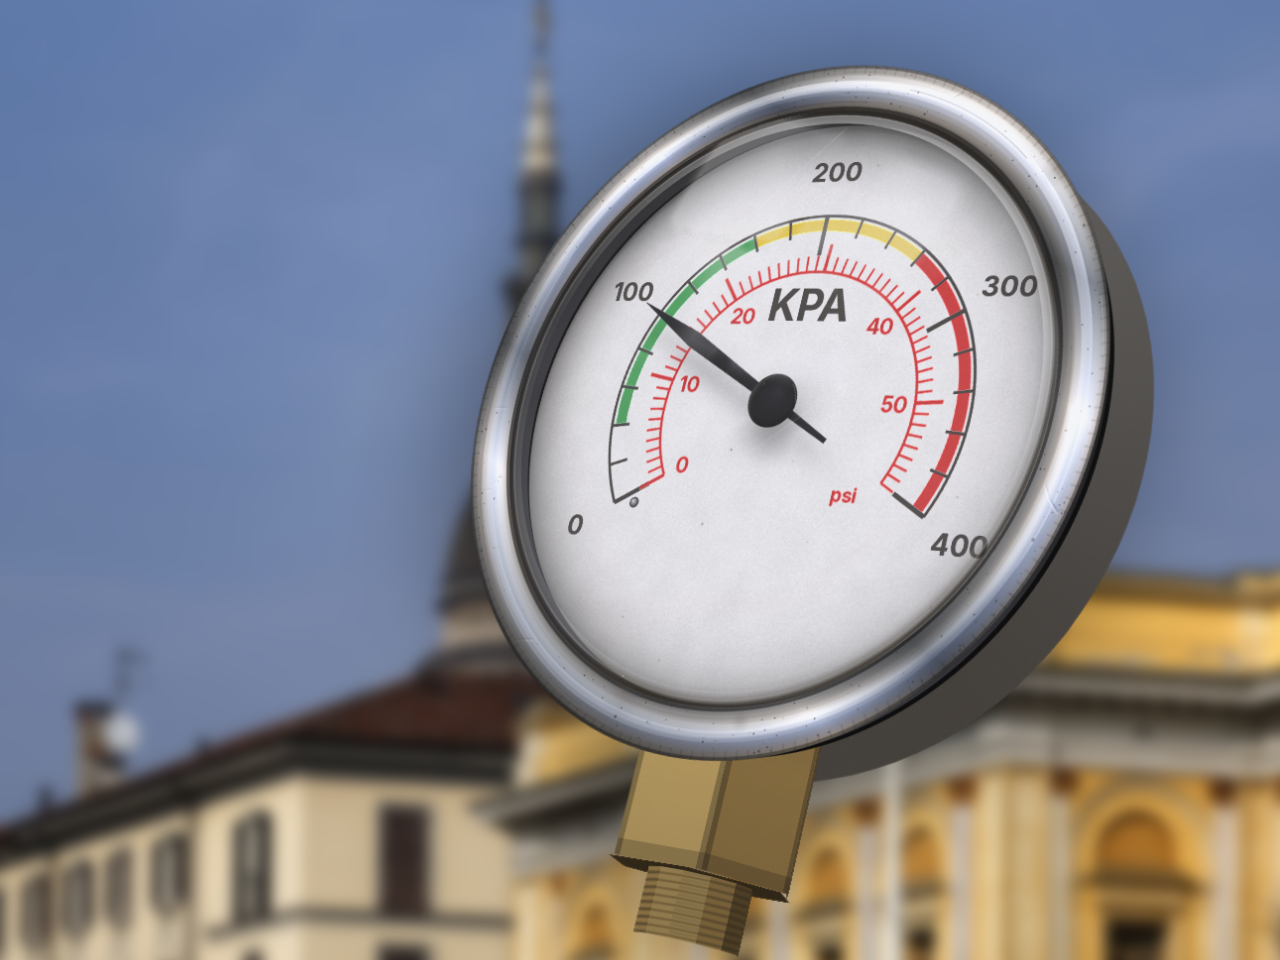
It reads value=100 unit=kPa
